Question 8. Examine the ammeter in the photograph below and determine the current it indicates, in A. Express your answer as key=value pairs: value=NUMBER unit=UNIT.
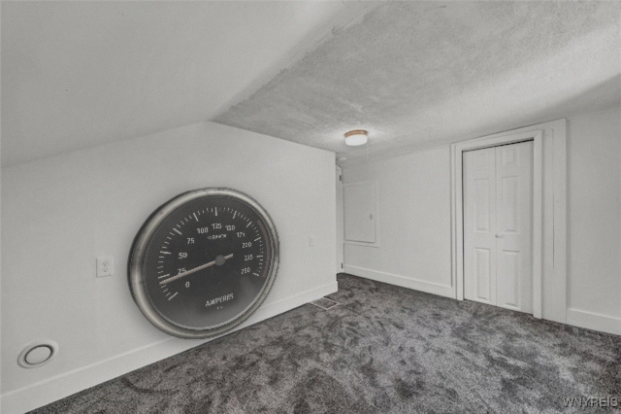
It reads value=20 unit=A
